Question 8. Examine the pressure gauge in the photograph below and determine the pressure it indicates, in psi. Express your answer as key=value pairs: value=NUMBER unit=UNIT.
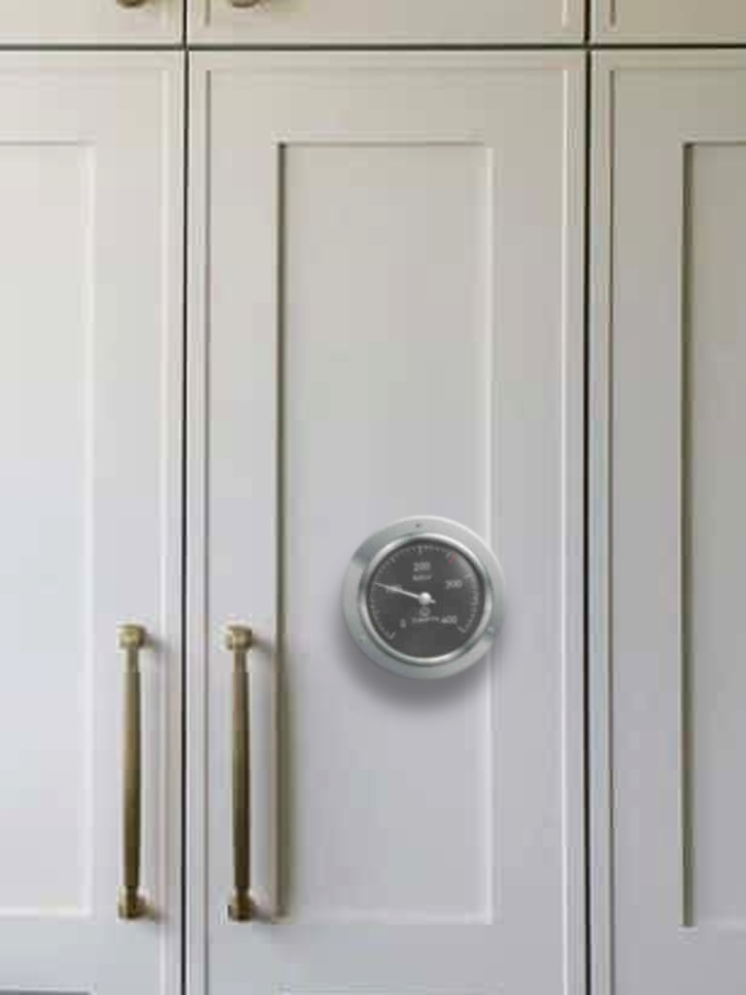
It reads value=100 unit=psi
